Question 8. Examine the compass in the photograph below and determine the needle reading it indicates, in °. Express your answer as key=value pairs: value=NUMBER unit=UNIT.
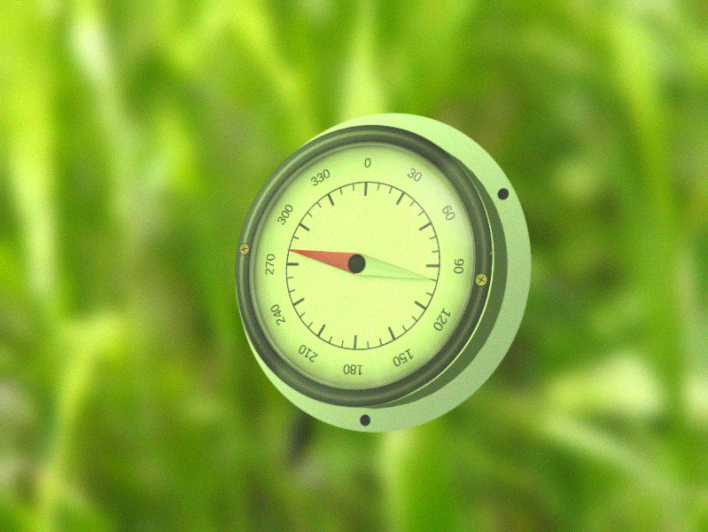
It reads value=280 unit=°
